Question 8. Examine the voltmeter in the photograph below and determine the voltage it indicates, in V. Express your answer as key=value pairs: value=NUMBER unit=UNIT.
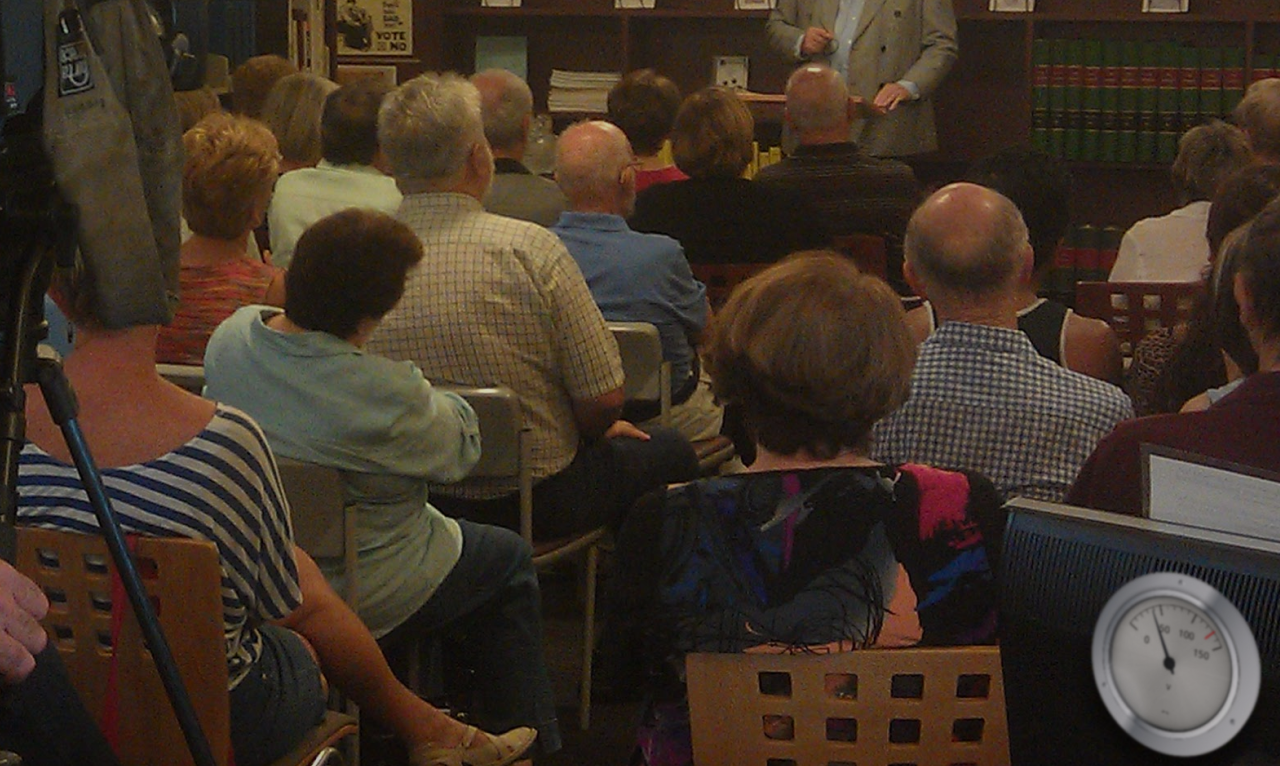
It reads value=40 unit=V
